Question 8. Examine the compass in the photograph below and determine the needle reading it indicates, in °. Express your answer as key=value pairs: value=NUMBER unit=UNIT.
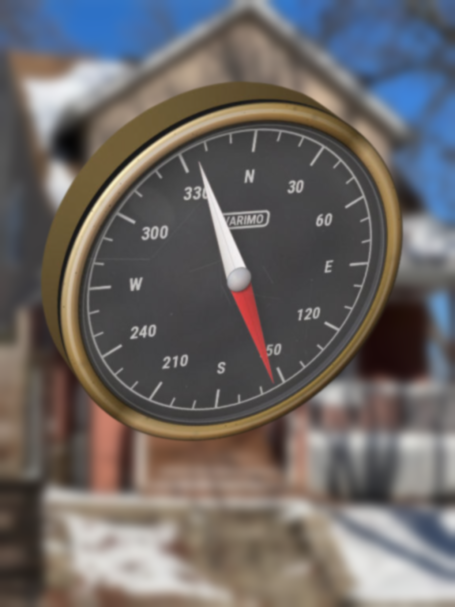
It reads value=155 unit=°
